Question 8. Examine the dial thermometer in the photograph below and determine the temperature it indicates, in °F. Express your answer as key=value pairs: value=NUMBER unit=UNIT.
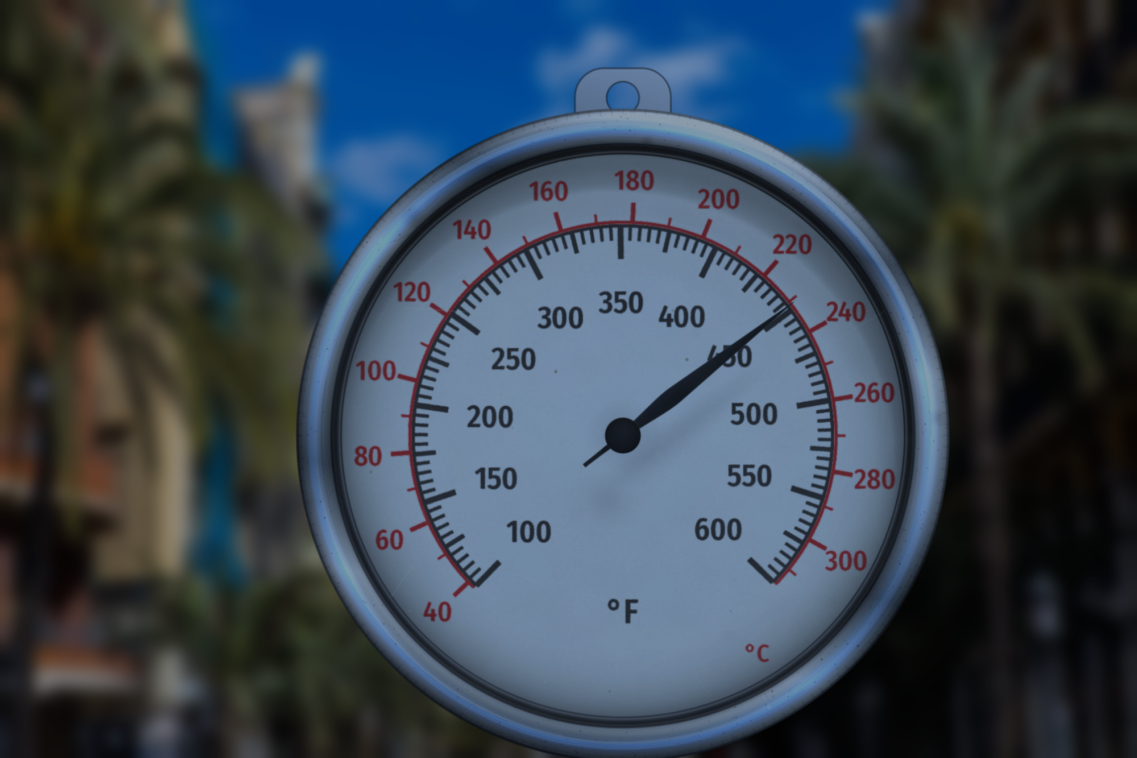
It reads value=447.5 unit=°F
